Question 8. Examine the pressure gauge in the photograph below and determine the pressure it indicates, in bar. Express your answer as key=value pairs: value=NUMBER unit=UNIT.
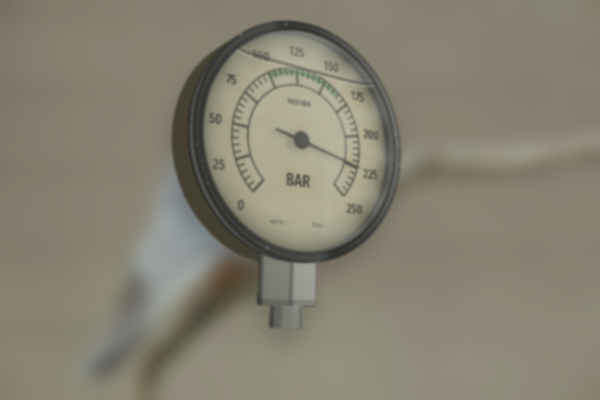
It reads value=225 unit=bar
